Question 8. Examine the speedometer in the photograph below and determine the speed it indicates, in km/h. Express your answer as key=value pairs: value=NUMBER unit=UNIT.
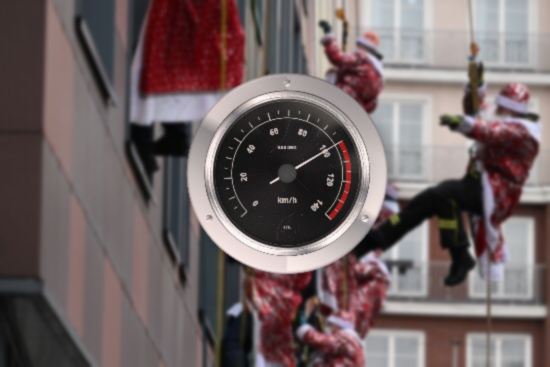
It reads value=100 unit=km/h
